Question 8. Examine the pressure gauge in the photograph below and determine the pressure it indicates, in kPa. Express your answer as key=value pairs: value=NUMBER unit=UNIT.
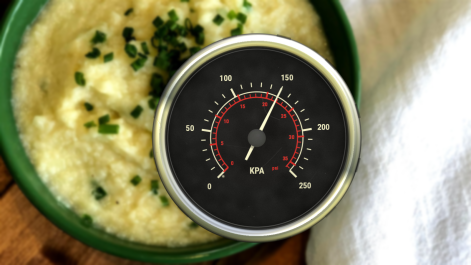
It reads value=150 unit=kPa
